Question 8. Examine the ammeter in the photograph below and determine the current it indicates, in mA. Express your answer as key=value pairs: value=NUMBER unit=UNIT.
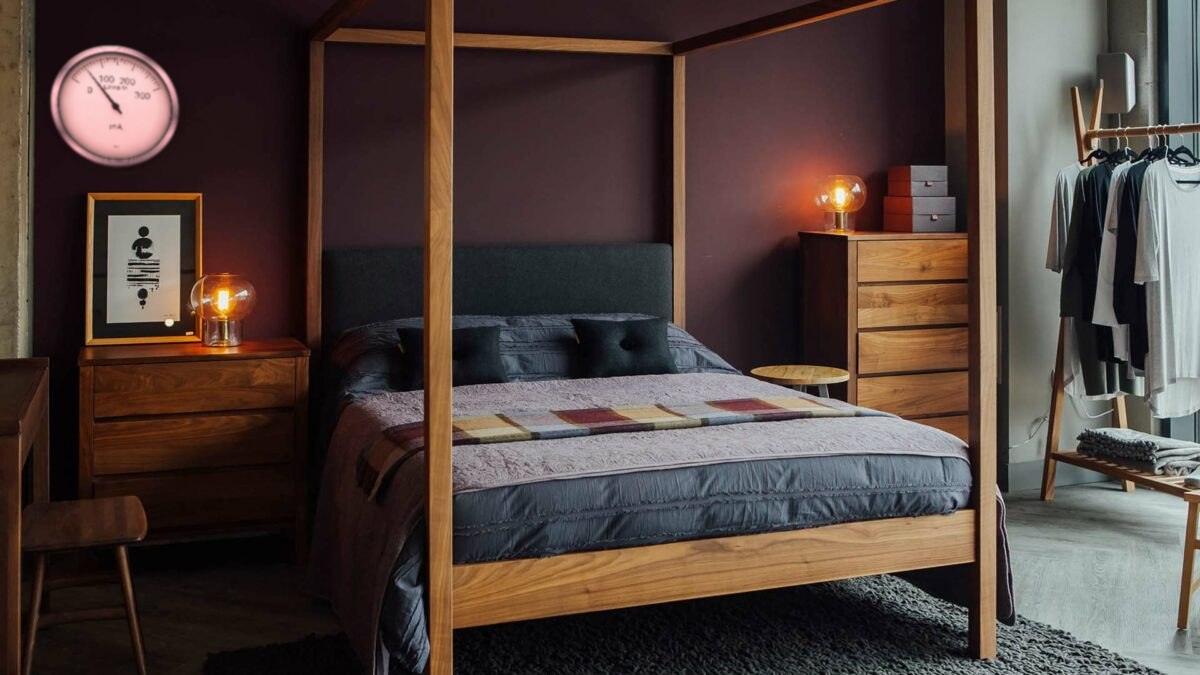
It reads value=50 unit=mA
